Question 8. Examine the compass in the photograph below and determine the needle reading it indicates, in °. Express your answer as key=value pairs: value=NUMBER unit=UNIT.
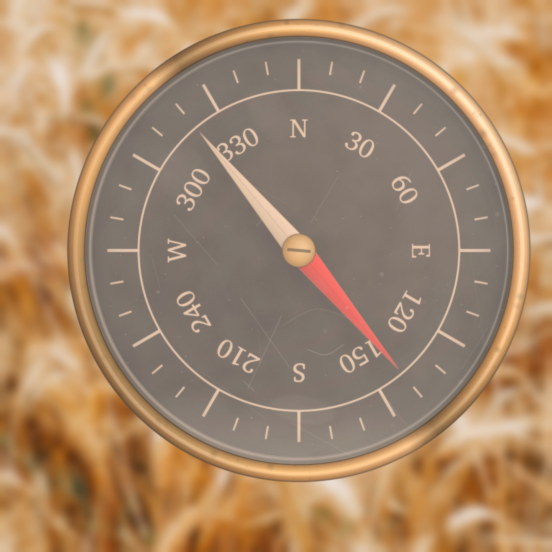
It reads value=140 unit=°
